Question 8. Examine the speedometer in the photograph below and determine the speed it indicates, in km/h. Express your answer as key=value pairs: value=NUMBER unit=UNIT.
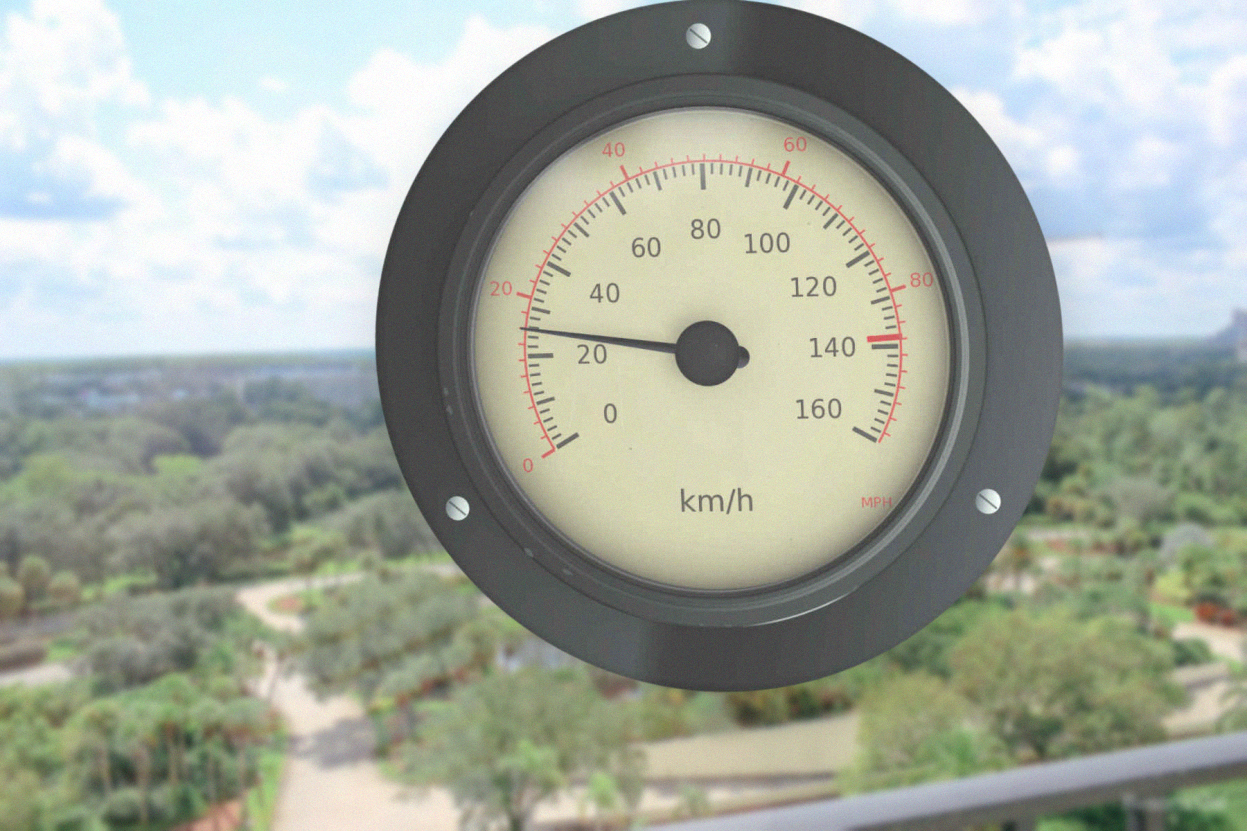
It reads value=26 unit=km/h
